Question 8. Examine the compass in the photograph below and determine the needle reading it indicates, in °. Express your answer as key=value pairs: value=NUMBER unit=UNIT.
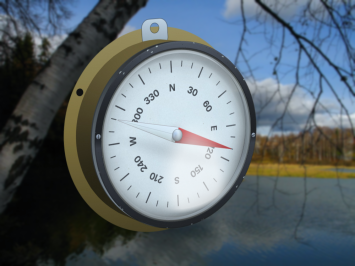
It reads value=110 unit=°
